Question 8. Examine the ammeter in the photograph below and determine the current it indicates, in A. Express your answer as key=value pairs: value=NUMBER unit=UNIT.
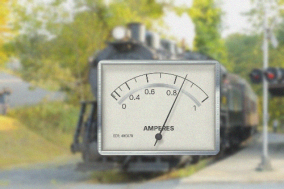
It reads value=0.85 unit=A
